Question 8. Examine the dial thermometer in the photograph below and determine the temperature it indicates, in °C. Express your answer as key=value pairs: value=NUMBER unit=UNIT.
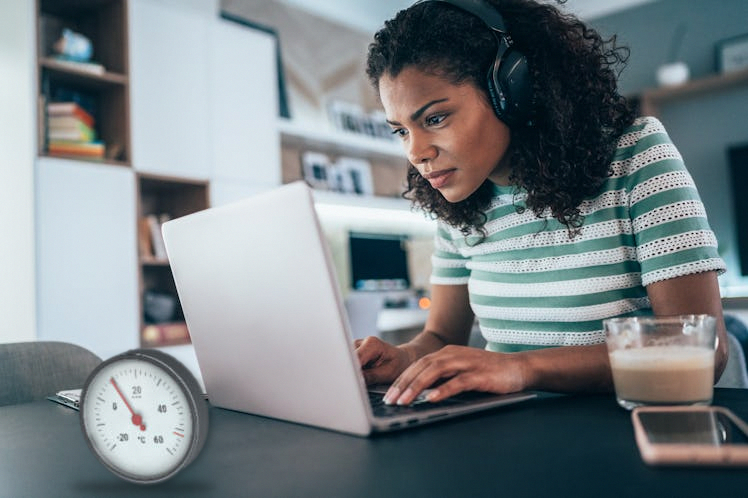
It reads value=10 unit=°C
